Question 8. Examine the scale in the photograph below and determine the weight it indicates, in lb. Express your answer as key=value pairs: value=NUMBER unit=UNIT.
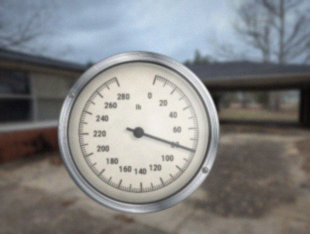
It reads value=80 unit=lb
